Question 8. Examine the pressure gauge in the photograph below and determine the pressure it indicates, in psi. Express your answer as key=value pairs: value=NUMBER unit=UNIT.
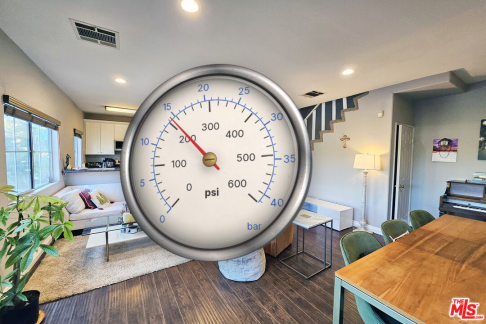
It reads value=210 unit=psi
